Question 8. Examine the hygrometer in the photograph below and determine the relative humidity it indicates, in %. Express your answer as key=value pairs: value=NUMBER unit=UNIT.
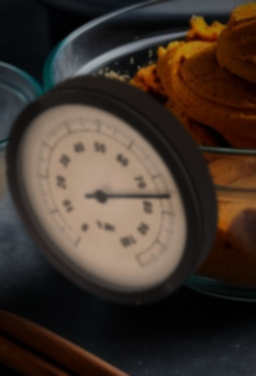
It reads value=75 unit=%
